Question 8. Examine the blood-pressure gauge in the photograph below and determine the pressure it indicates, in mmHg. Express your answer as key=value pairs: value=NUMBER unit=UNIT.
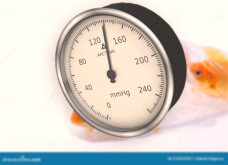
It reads value=140 unit=mmHg
